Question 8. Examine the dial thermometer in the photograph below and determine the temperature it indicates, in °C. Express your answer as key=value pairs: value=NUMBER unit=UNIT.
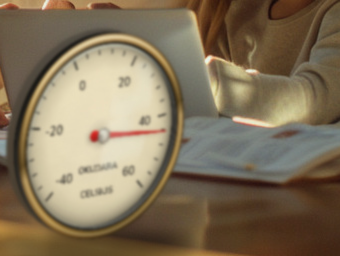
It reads value=44 unit=°C
